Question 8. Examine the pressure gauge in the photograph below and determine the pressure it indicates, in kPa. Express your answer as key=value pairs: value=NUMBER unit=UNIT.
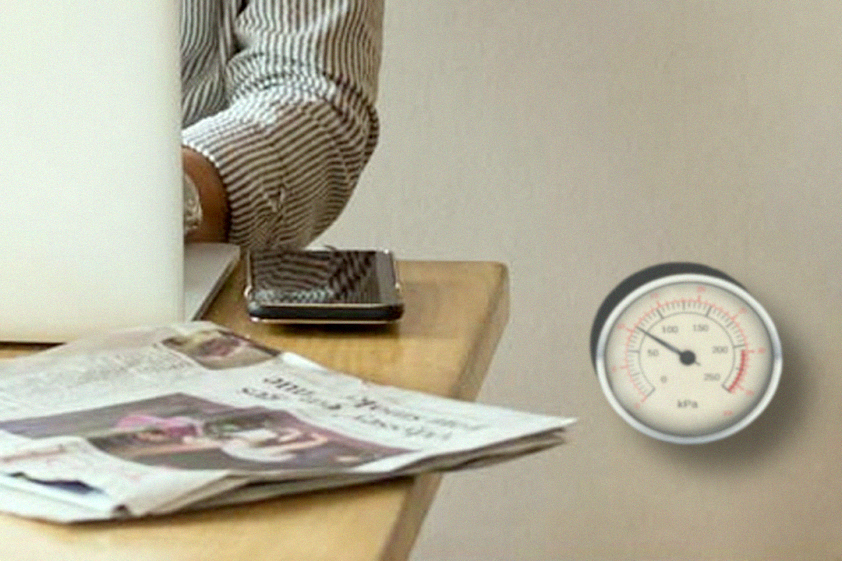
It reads value=75 unit=kPa
